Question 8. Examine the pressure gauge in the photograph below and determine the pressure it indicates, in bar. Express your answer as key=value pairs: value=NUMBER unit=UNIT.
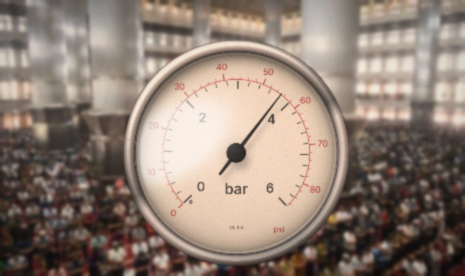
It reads value=3.8 unit=bar
